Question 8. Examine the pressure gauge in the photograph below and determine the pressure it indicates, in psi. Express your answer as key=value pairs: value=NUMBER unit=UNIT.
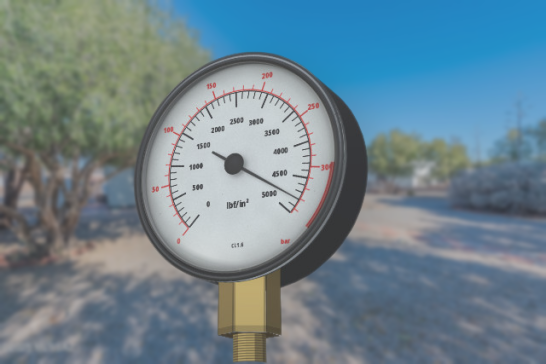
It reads value=4800 unit=psi
